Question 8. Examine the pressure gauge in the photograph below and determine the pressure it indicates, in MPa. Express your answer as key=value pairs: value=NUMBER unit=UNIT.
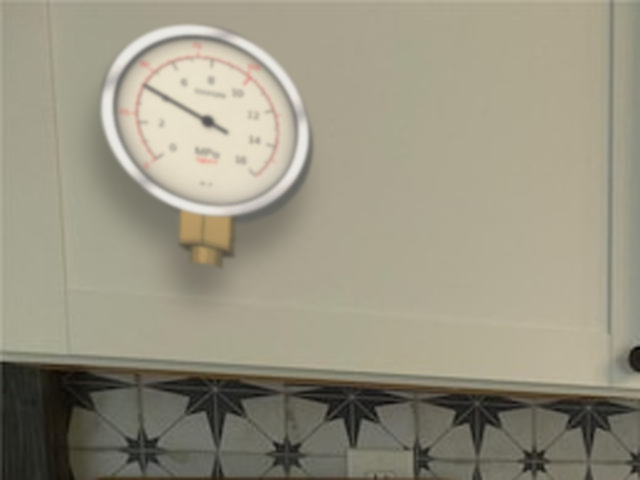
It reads value=4 unit=MPa
